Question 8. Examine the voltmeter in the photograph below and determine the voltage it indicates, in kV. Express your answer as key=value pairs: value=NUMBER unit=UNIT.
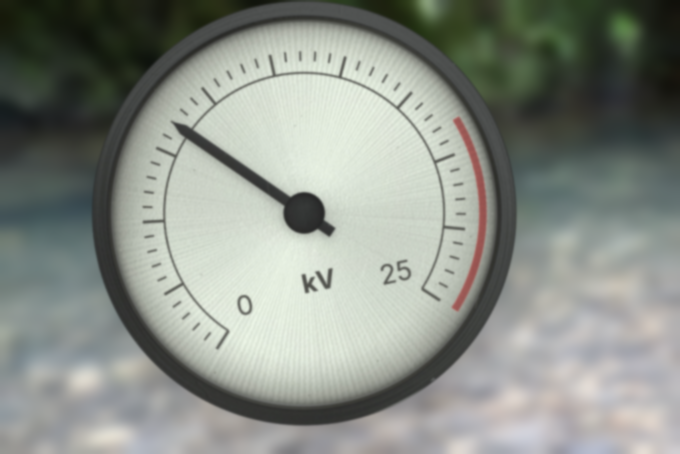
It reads value=8.5 unit=kV
